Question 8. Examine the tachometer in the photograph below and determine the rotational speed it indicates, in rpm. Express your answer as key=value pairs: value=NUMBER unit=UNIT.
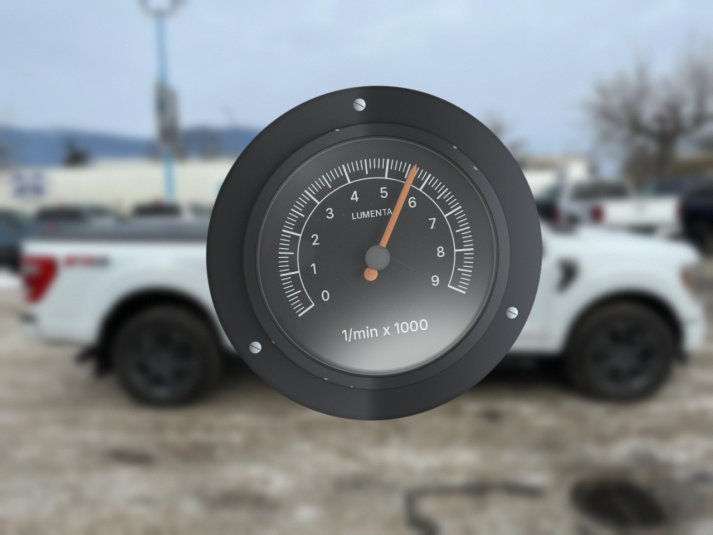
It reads value=5600 unit=rpm
